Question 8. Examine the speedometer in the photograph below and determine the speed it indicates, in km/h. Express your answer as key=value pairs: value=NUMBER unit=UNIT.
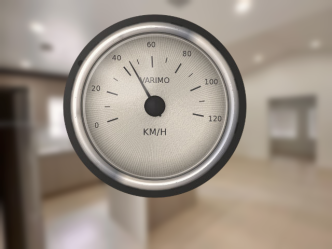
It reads value=45 unit=km/h
